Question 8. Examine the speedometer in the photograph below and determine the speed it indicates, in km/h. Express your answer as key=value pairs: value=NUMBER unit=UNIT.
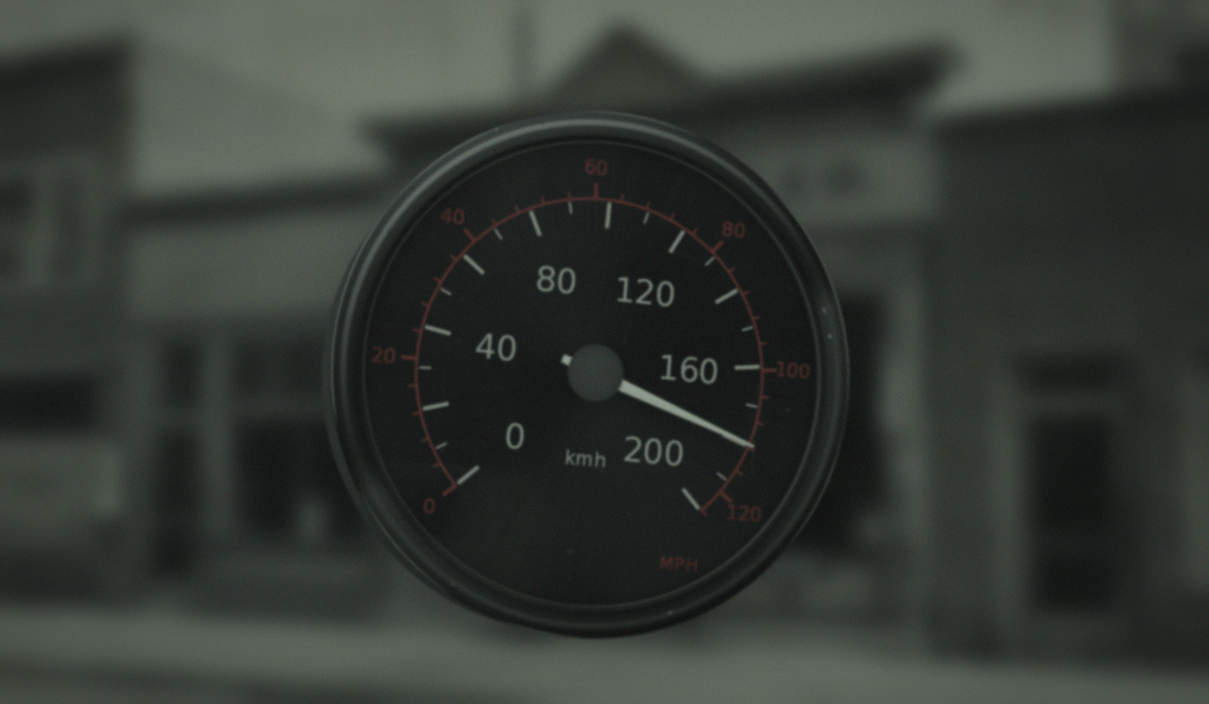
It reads value=180 unit=km/h
